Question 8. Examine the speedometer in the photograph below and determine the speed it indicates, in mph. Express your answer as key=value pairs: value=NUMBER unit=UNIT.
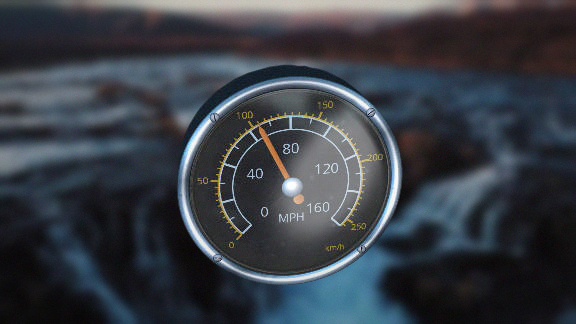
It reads value=65 unit=mph
